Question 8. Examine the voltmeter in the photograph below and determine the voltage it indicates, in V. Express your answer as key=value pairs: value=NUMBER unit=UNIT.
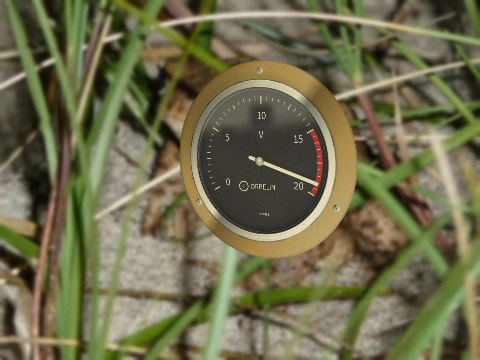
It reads value=19 unit=V
